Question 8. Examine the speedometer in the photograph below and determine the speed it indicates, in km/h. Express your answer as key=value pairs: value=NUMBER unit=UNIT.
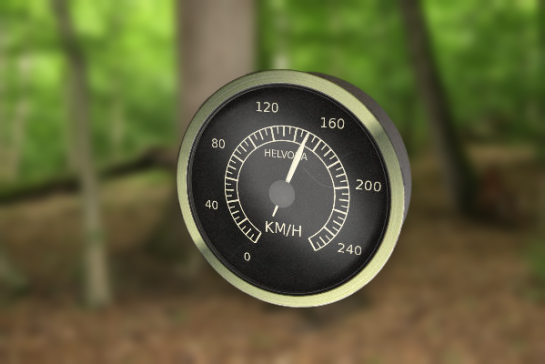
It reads value=150 unit=km/h
